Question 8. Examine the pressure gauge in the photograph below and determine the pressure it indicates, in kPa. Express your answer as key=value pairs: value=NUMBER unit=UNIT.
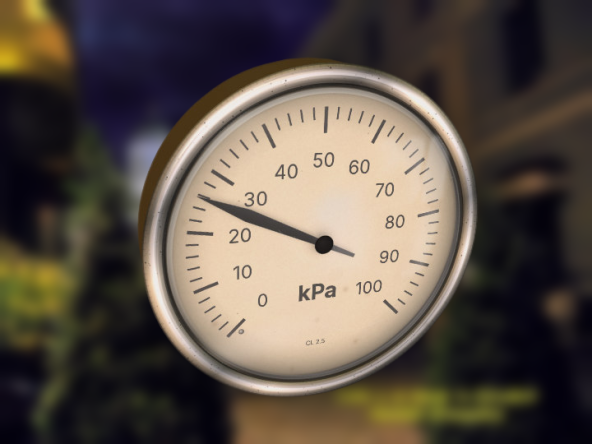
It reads value=26 unit=kPa
